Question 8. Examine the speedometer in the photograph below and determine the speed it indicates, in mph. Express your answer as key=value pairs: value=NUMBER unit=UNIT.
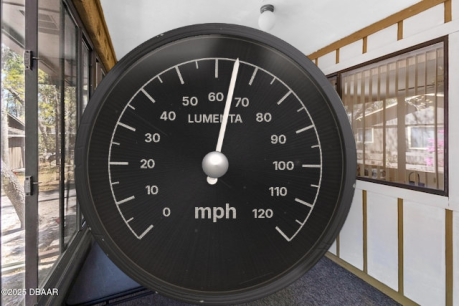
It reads value=65 unit=mph
